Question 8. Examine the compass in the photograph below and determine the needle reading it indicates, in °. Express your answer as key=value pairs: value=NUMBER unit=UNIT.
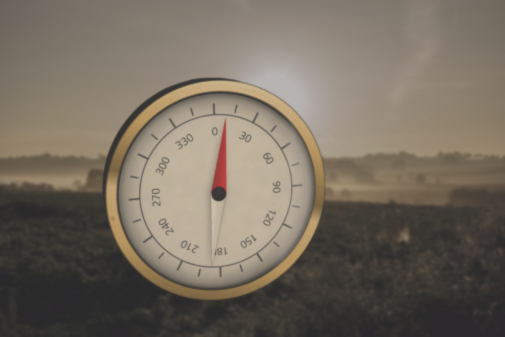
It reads value=7.5 unit=°
